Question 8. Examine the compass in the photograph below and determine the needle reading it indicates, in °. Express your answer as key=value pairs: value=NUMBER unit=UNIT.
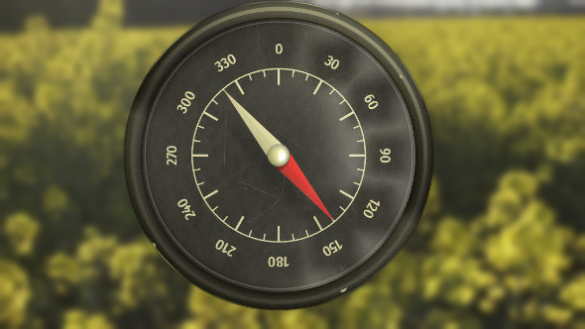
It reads value=140 unit=°
